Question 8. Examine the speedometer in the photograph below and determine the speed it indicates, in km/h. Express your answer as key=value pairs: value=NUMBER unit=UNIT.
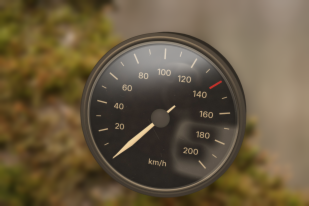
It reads value=0 unit=km/h
